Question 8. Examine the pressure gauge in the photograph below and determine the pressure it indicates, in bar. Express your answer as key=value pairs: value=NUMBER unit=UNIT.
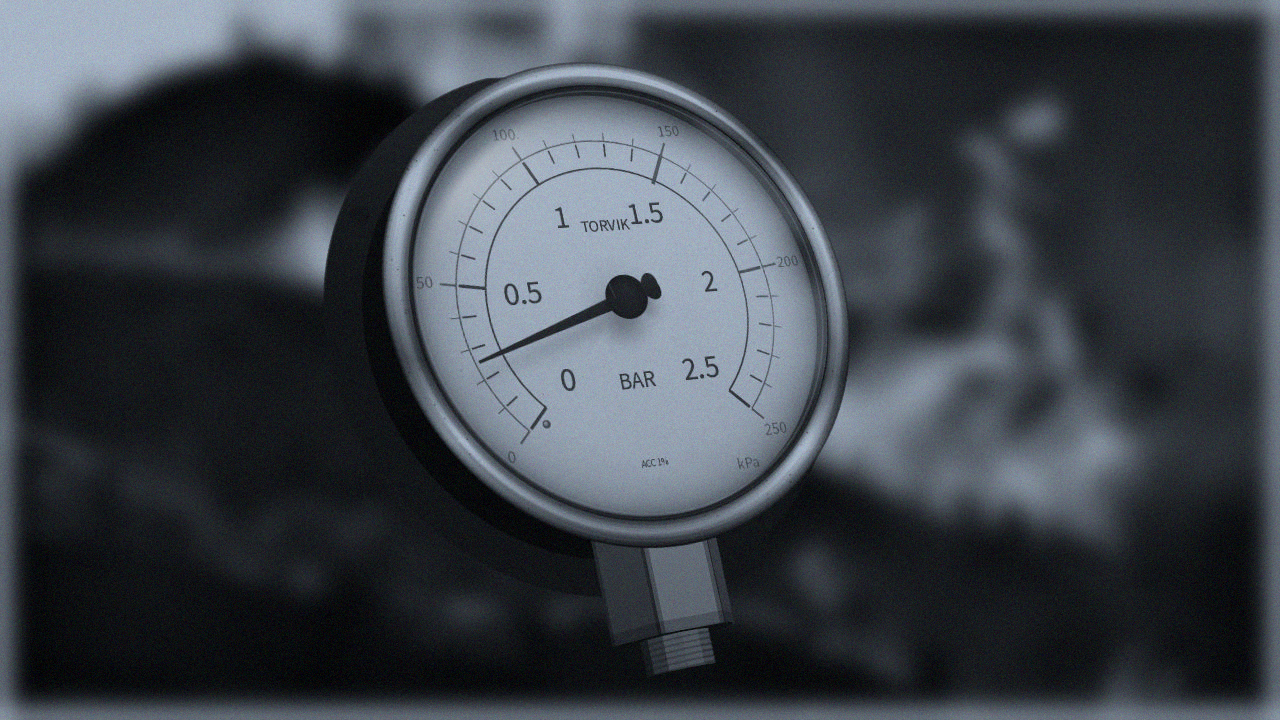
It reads value=0.25 unit=bar
